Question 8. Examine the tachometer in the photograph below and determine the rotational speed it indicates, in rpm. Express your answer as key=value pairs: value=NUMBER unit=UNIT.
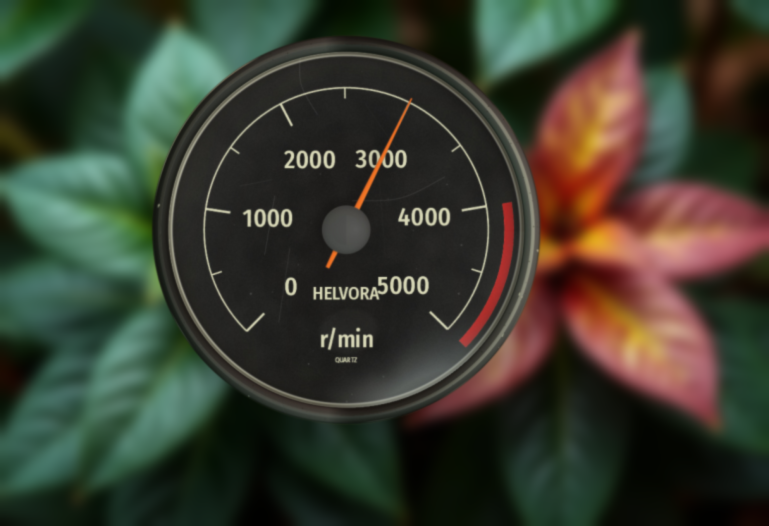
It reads value=3000 unit=rpm
